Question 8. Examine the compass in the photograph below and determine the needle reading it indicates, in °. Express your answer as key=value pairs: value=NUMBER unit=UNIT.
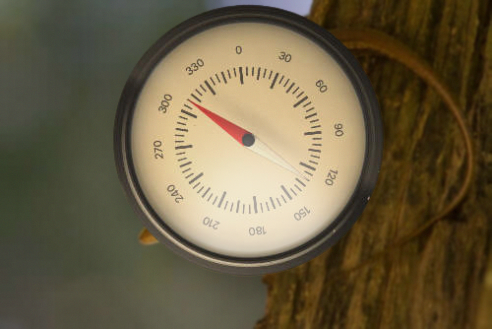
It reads value=310 unit=°
